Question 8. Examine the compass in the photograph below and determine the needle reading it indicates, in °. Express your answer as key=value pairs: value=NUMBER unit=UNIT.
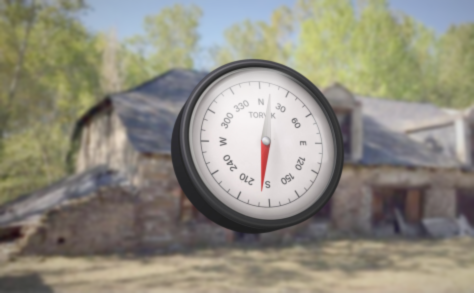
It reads value=190 unit=°
